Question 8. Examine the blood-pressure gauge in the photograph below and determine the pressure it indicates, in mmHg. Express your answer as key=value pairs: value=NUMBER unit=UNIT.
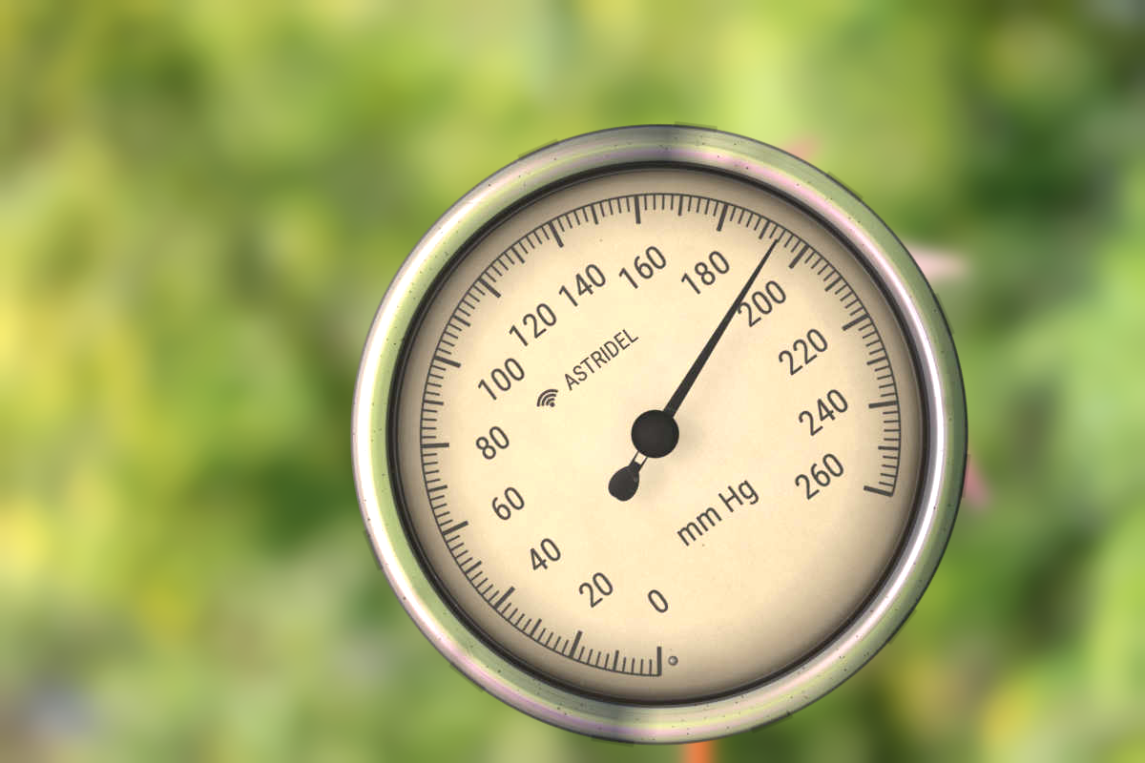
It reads value=194 unit=mmHg
